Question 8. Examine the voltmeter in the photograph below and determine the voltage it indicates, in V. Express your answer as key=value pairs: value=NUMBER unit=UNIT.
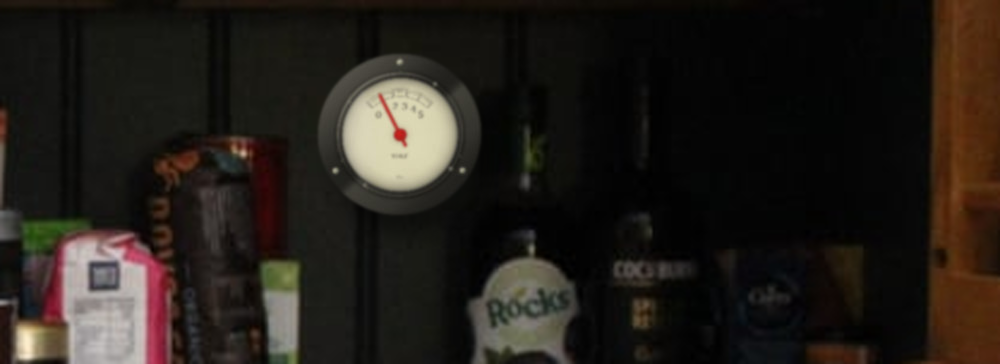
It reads value=1 unit=V
